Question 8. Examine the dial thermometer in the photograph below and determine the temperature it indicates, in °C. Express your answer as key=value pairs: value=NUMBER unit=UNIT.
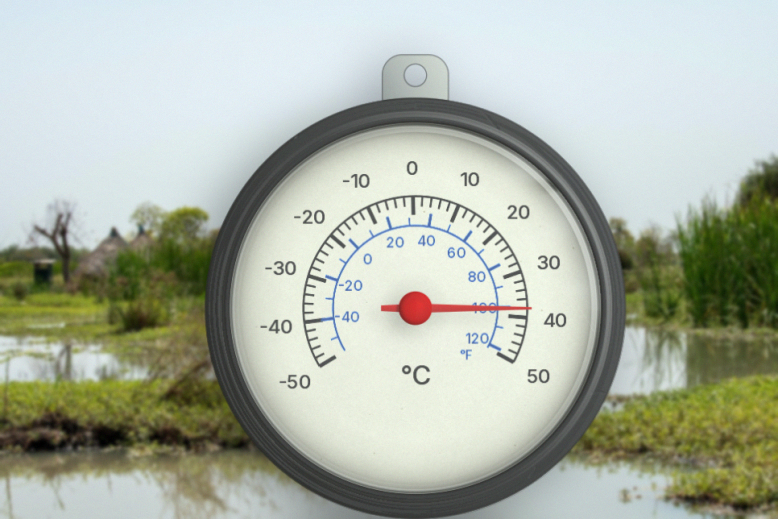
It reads value=38 unit=°C
